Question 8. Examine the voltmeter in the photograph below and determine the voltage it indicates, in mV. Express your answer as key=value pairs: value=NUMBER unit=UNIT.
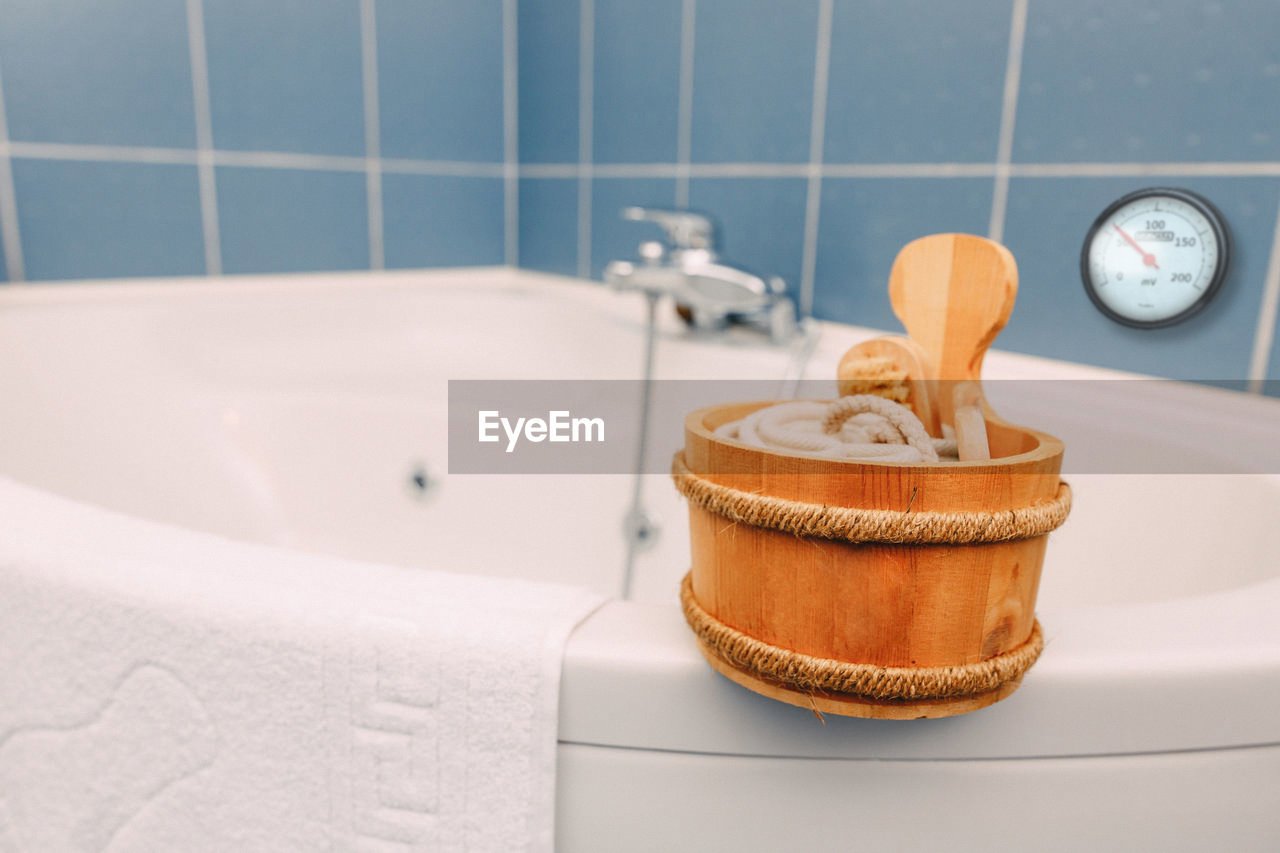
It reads value=60 unit=mV
